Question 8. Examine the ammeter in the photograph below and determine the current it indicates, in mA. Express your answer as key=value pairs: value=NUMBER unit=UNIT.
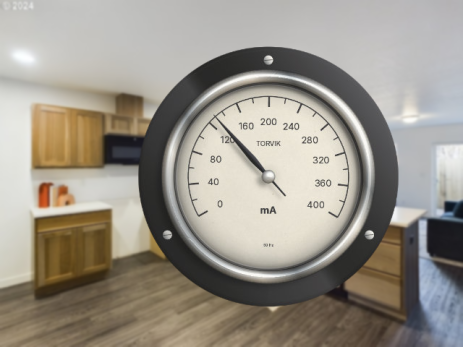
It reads value=130 unit=mA
